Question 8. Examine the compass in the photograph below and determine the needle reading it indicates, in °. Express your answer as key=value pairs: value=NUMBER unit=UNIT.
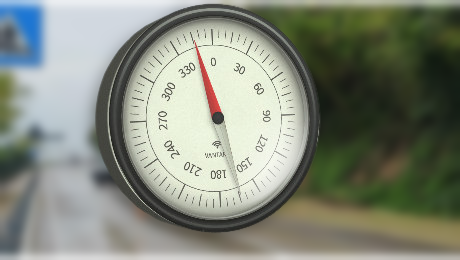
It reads value=345 unit=°
